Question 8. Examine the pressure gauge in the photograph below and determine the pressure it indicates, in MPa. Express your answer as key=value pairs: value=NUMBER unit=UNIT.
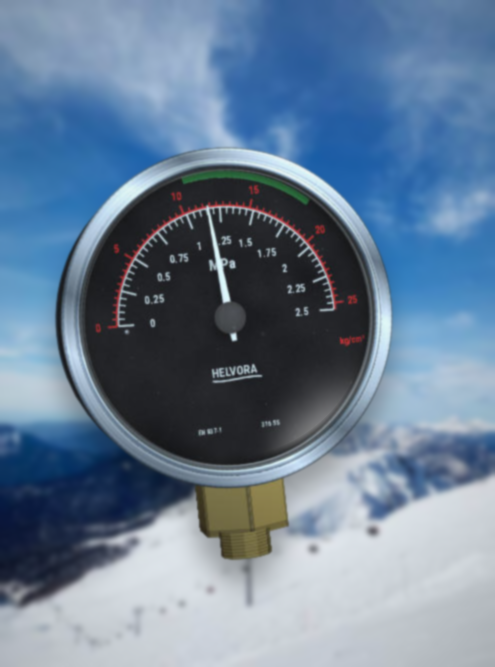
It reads value=1.15 unit=MPa
